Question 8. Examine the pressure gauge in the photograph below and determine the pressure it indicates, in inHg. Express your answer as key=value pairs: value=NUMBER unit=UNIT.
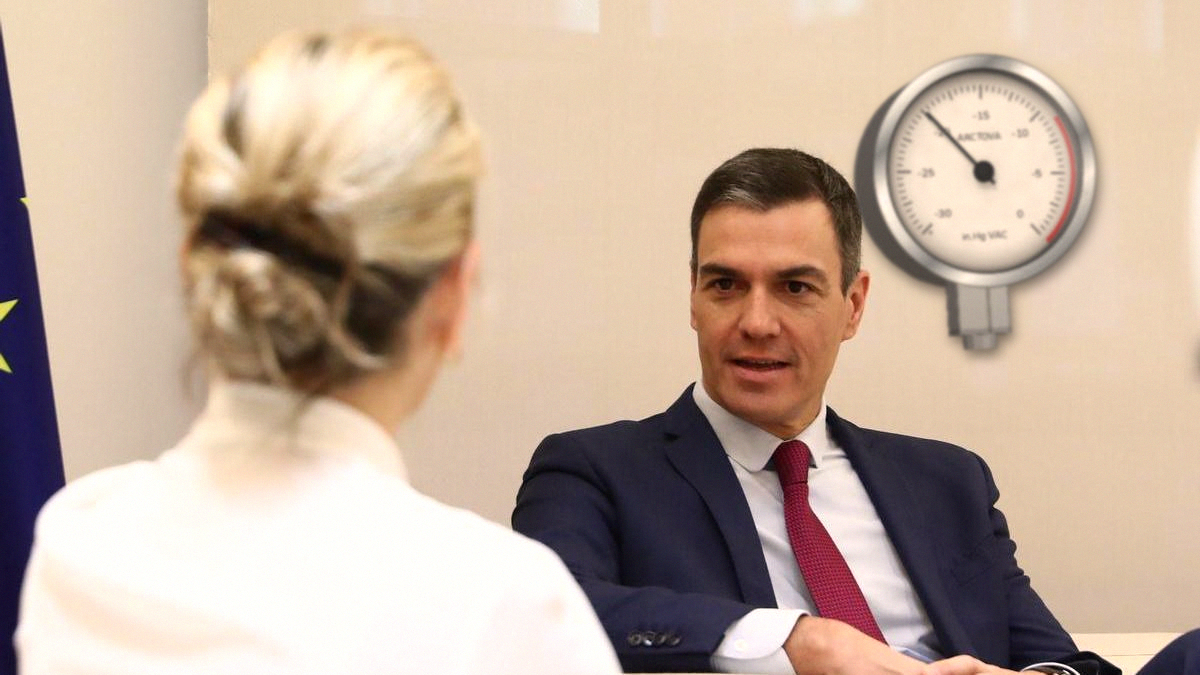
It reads value=-20 unit=inHg
